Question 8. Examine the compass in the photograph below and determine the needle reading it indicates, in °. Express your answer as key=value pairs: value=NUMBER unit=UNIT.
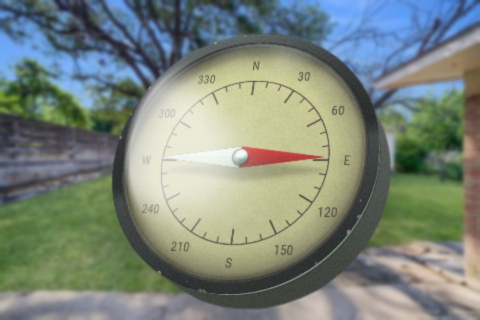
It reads value=90 unit=°
